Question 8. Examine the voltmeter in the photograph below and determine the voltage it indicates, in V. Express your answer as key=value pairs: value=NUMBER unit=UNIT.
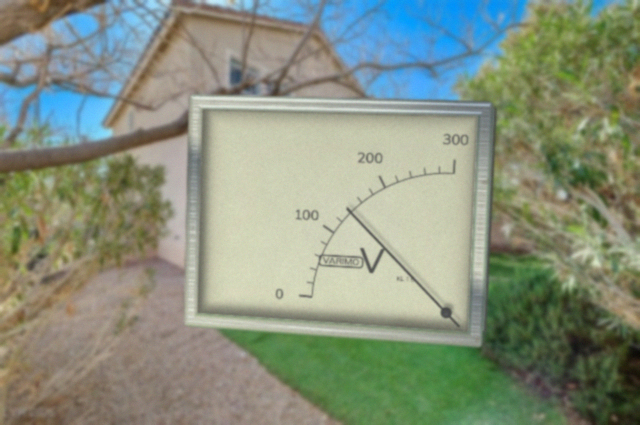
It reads value=140 unit=V
